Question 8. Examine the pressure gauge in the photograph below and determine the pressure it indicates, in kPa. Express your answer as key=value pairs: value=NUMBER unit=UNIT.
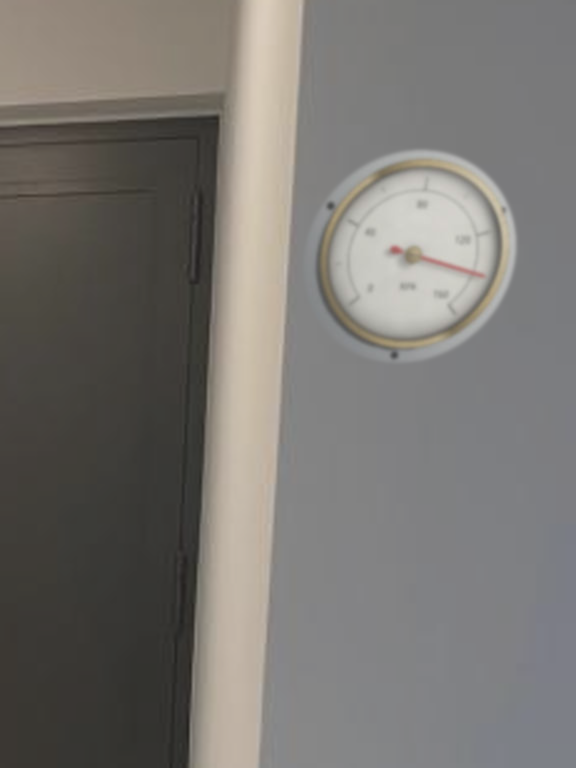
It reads value=140 unit=kPa
